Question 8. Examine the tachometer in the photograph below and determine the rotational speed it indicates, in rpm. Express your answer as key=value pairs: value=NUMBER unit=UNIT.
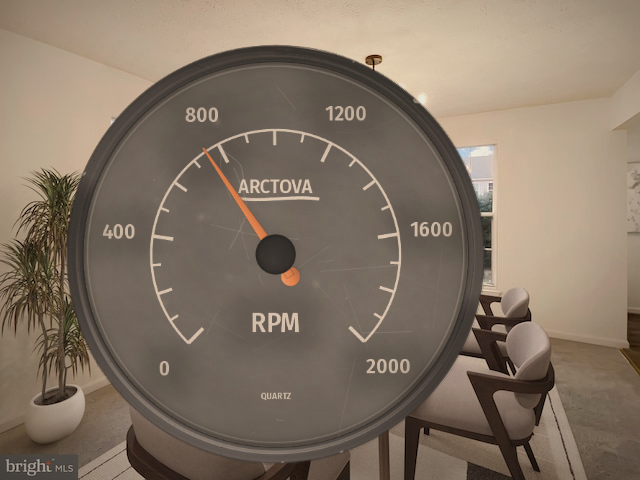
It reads value=750 unit=rpm
